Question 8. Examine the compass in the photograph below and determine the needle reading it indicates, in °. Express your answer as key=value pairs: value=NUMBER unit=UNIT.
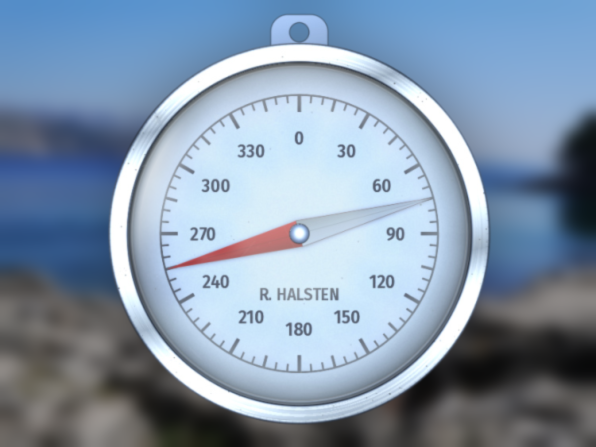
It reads value=255 unit=°
